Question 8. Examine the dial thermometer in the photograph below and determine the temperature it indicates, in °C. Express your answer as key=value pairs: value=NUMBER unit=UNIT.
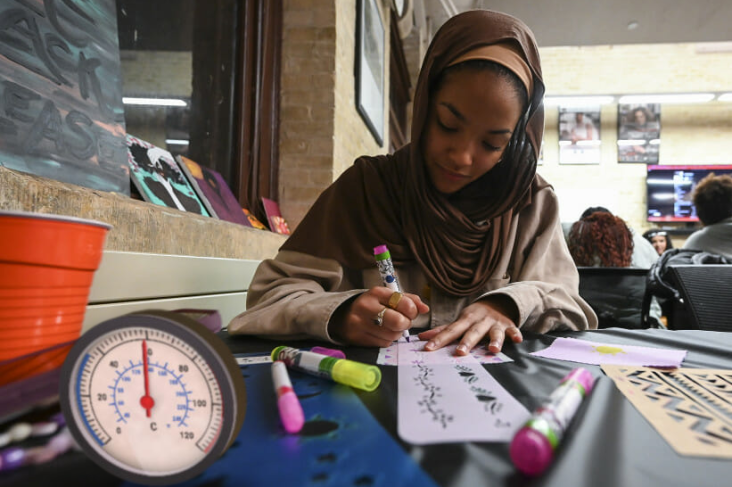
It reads value=60 unit=°C
